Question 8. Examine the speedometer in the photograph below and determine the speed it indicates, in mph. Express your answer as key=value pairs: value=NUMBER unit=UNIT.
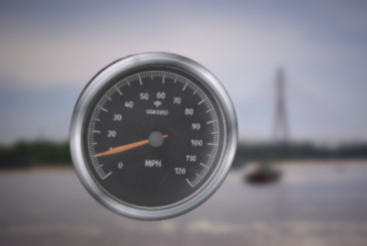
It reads value=10 unit=mph
